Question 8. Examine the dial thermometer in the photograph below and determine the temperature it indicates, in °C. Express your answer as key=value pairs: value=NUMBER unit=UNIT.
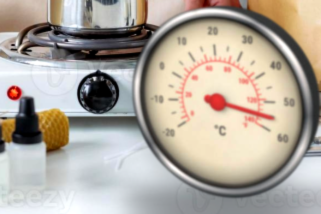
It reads value=55 unit=°C
